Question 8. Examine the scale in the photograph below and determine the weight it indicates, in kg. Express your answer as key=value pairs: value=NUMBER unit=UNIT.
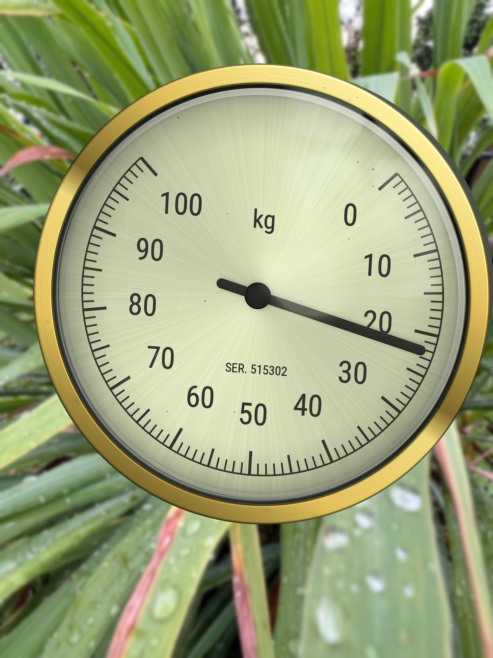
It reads value=22 unit=kg
